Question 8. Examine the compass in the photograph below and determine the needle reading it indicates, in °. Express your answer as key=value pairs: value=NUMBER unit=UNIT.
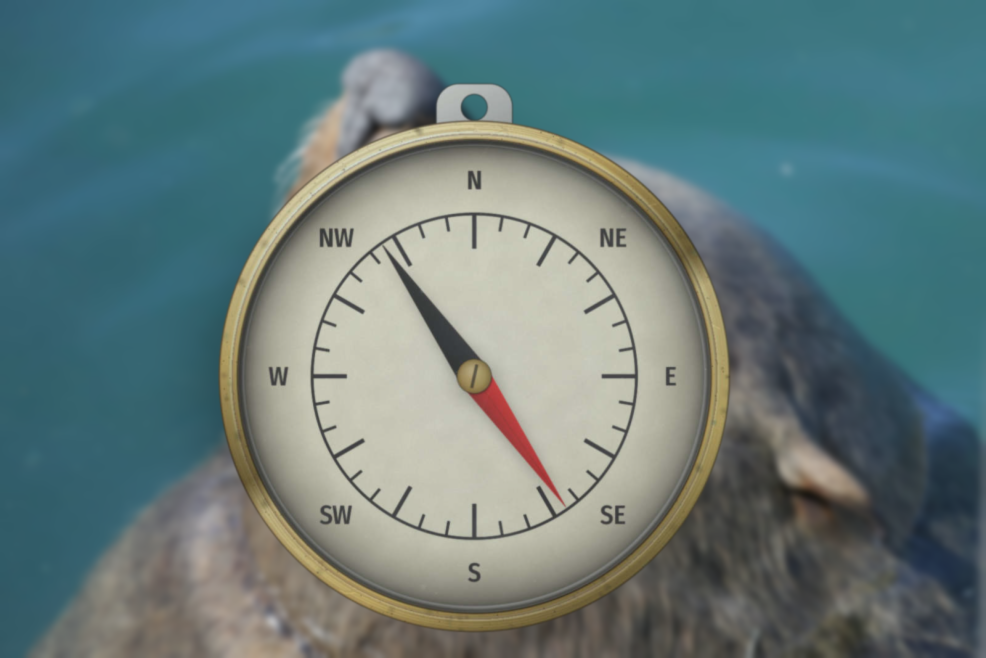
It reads value=145 unit=°
